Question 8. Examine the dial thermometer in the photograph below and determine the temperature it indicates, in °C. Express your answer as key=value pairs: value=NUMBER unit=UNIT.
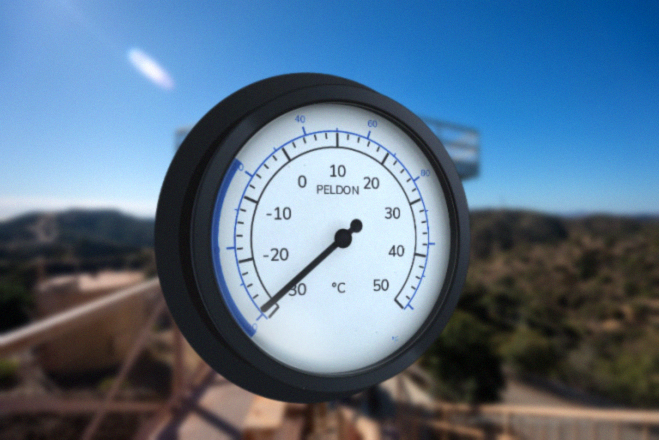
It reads value=-28 unit=°C
